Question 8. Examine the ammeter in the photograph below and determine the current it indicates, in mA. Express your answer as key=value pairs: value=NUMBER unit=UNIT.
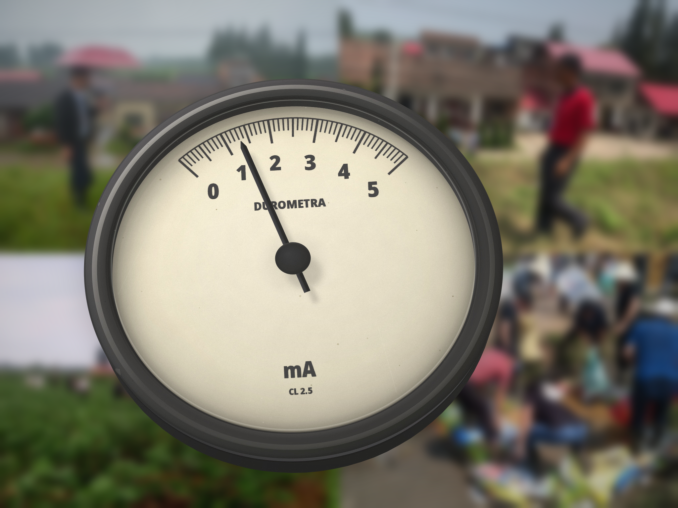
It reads value=1.3 unit=mA
